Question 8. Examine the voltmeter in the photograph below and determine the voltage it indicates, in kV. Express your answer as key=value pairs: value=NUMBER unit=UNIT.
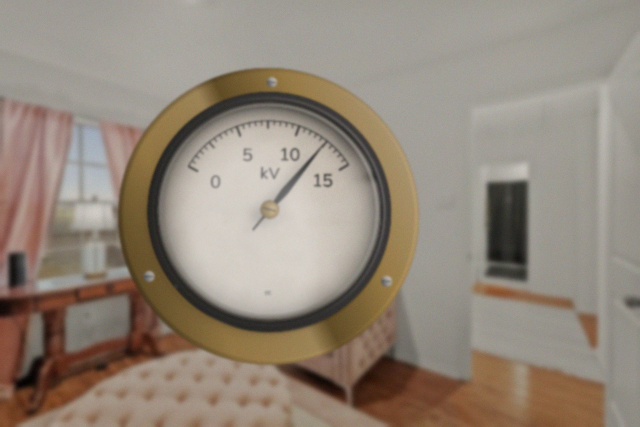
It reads value=12.5 unit=kV
